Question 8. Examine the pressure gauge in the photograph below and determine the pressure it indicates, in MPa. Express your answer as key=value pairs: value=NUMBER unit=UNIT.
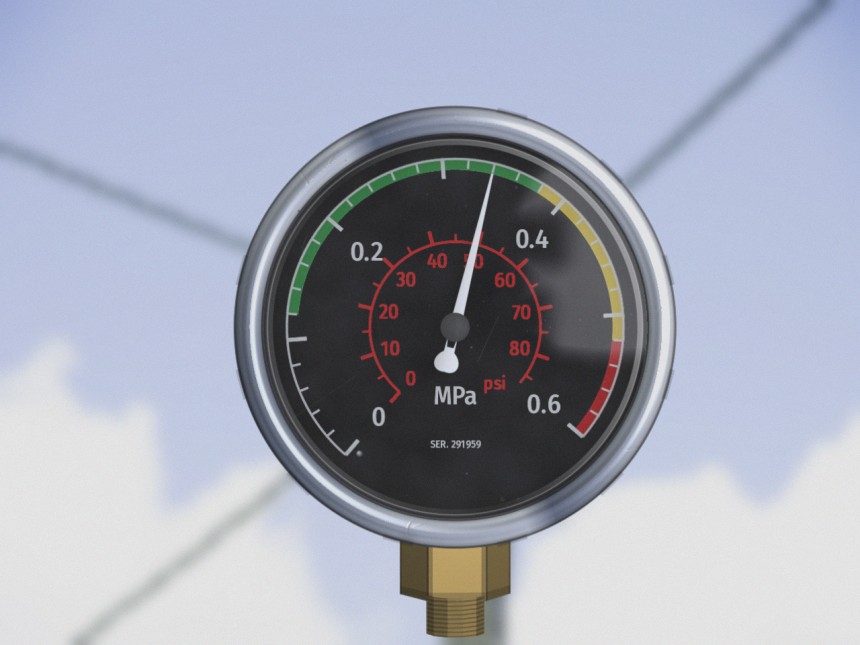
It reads value=0.34 unit=MPa
